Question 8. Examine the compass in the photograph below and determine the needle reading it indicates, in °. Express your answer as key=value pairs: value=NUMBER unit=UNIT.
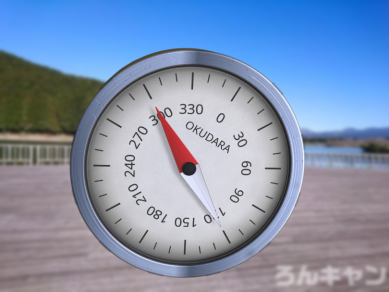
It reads value=300 unit=°
